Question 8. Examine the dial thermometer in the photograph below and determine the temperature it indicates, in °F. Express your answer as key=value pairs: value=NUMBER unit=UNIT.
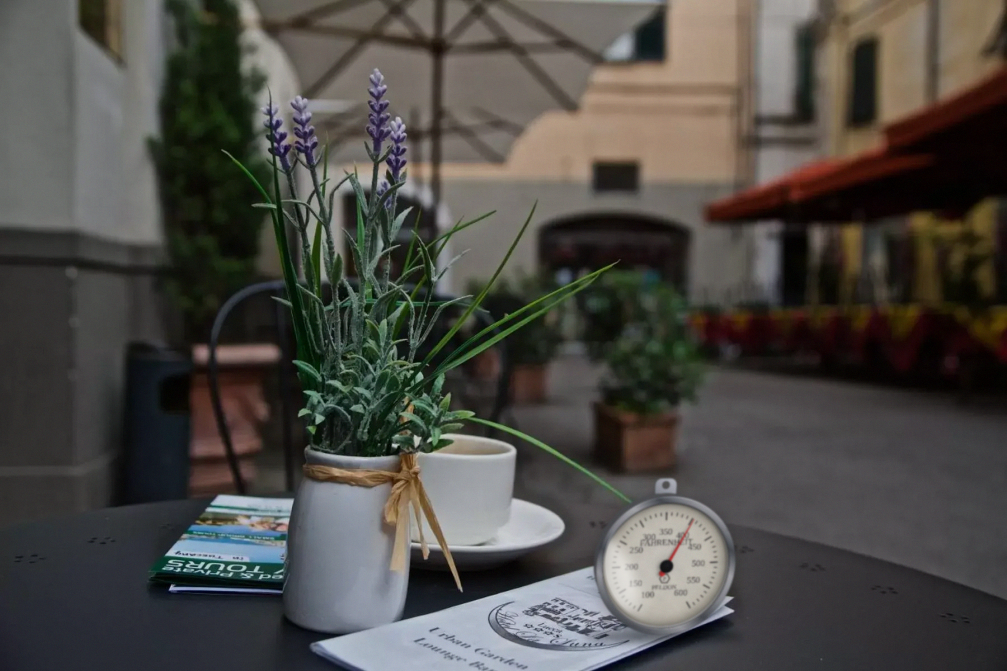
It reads value=400 unit=°F
